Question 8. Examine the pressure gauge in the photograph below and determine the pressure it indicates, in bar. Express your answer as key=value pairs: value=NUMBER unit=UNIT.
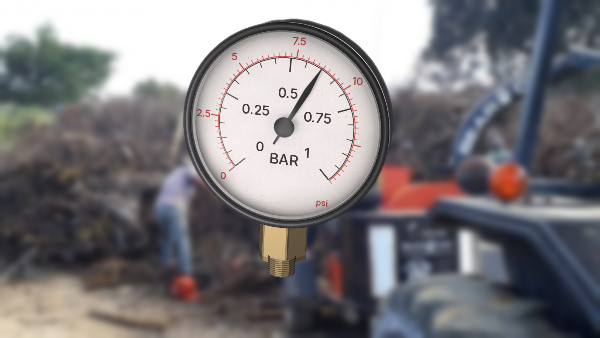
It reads value=0.6 unit=bar
